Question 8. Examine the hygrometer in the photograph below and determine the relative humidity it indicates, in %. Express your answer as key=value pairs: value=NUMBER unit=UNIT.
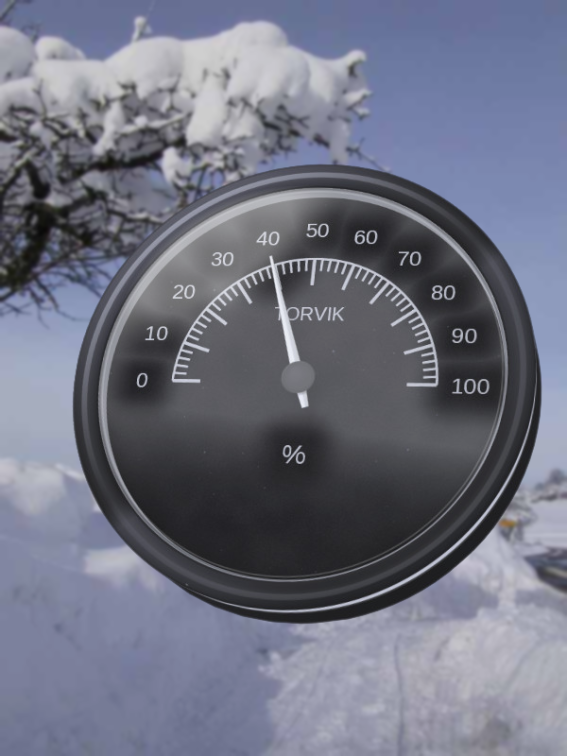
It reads value=40 unit=%
